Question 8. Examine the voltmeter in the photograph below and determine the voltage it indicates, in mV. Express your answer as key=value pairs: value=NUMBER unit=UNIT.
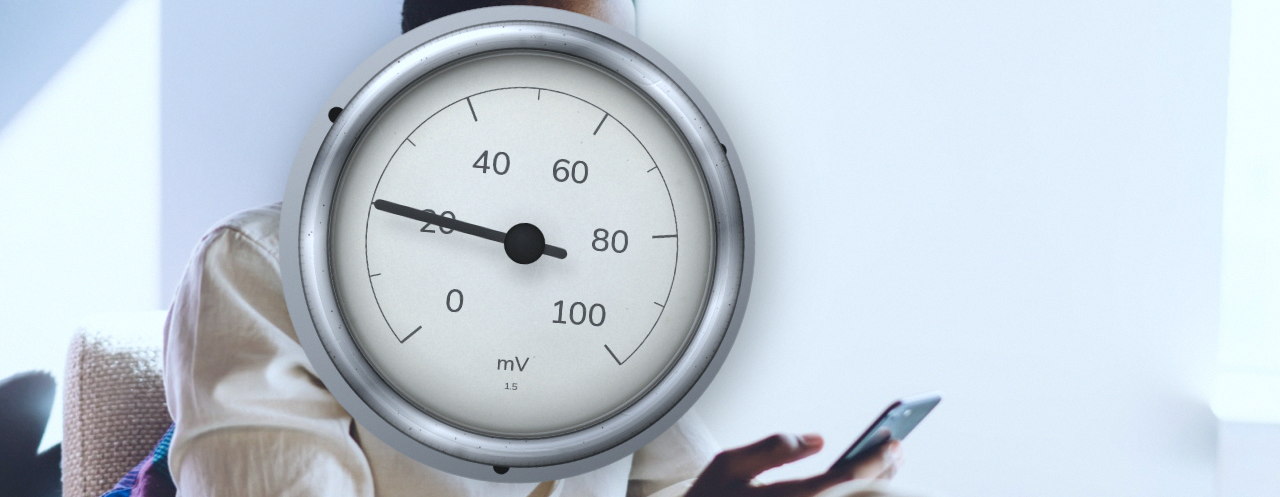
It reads value=20 unit=mV
